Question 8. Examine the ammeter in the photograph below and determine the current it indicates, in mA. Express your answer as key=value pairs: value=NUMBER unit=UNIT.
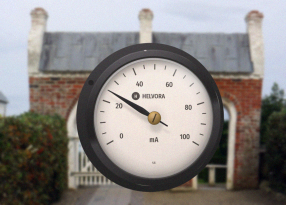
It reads value=25 unit=mA
